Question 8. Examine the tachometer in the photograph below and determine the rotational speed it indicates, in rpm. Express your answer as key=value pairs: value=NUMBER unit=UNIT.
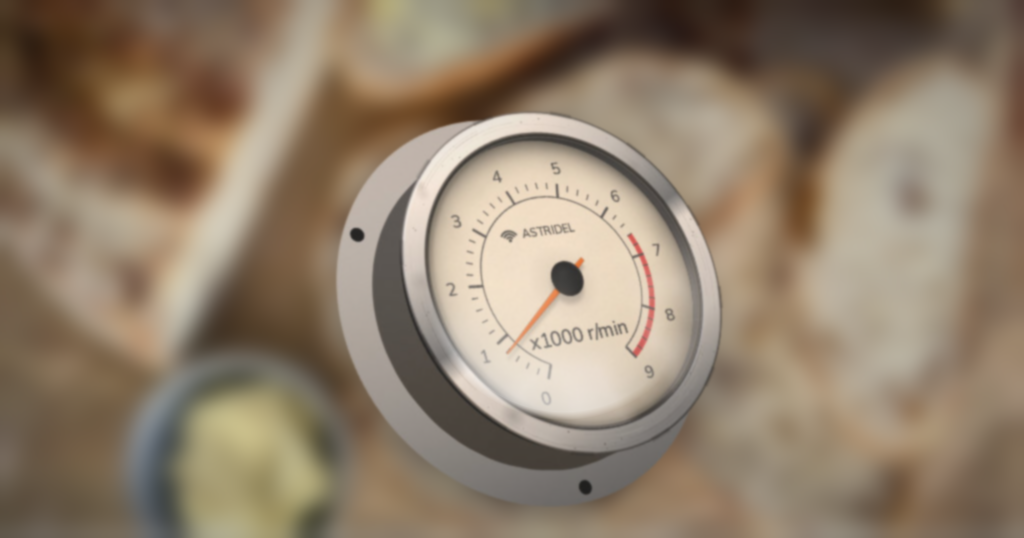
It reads value=800 unit=rpm
